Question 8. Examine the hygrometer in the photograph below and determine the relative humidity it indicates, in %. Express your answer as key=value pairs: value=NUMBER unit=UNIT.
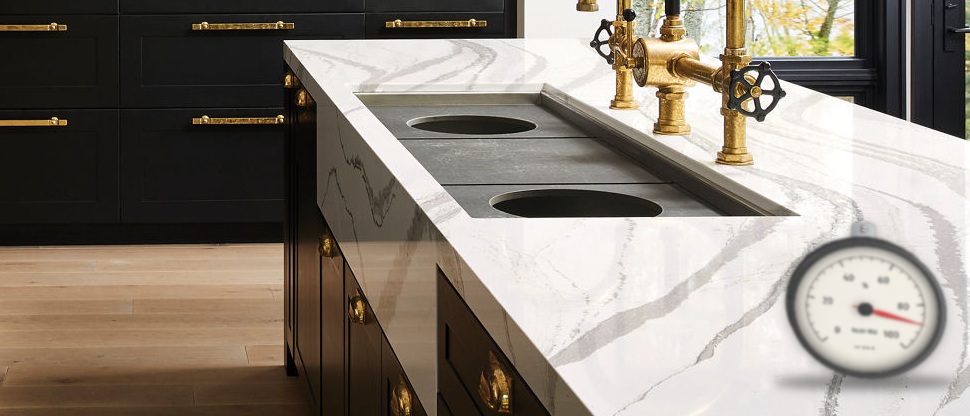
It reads value=88 unit=%
